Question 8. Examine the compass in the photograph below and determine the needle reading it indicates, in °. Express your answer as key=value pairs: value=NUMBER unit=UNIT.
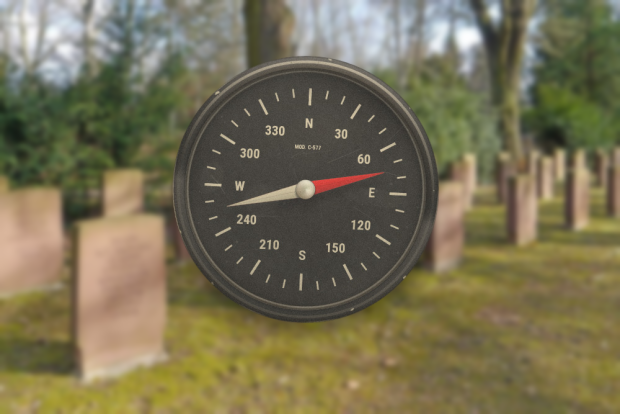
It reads value=75 unit=°
